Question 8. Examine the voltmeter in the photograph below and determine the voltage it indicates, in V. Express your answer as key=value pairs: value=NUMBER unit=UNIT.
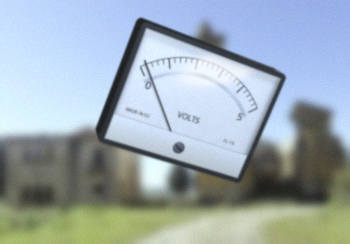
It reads value=0.2 unit=V
